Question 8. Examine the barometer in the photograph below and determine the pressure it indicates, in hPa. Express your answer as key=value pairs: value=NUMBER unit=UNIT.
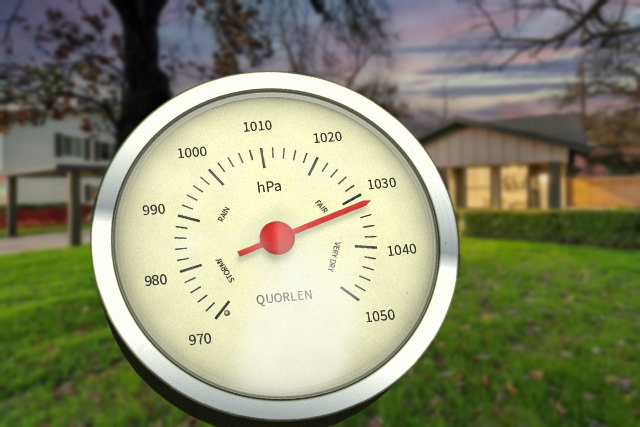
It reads value=1032 unit=hPa
